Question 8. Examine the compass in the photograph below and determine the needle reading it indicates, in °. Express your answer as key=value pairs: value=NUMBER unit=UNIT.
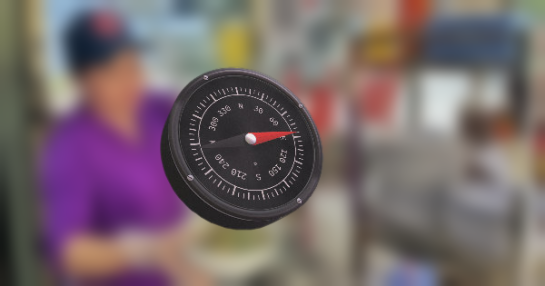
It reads value=85 unit=°
